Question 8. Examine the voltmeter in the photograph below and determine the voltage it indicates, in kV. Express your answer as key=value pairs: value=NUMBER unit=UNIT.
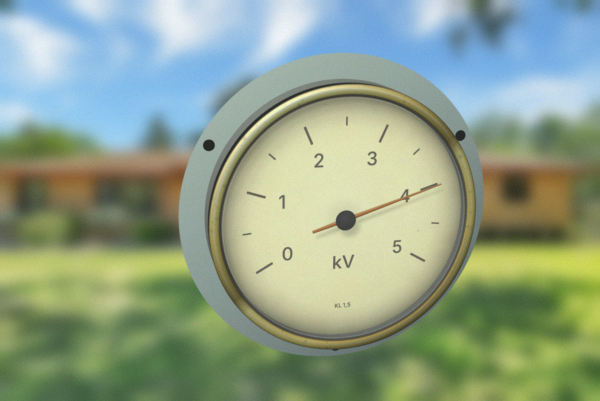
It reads value=4 unit=kV
